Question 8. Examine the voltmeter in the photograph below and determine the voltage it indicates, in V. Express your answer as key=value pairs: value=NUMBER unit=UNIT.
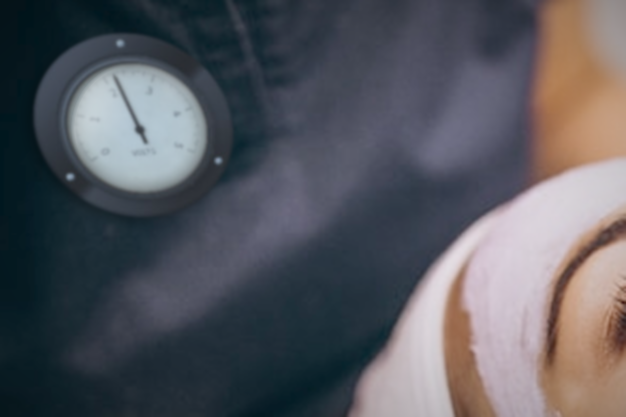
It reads value=2.2 unit=V
